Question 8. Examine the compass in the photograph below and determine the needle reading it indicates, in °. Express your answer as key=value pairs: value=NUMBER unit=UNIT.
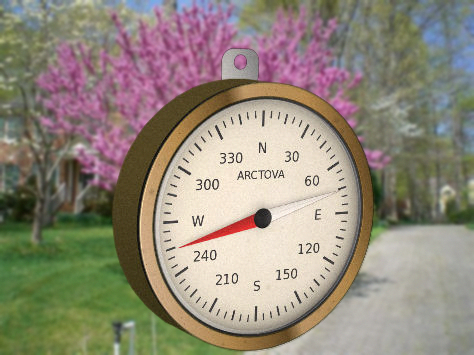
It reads value=255 unit=°
